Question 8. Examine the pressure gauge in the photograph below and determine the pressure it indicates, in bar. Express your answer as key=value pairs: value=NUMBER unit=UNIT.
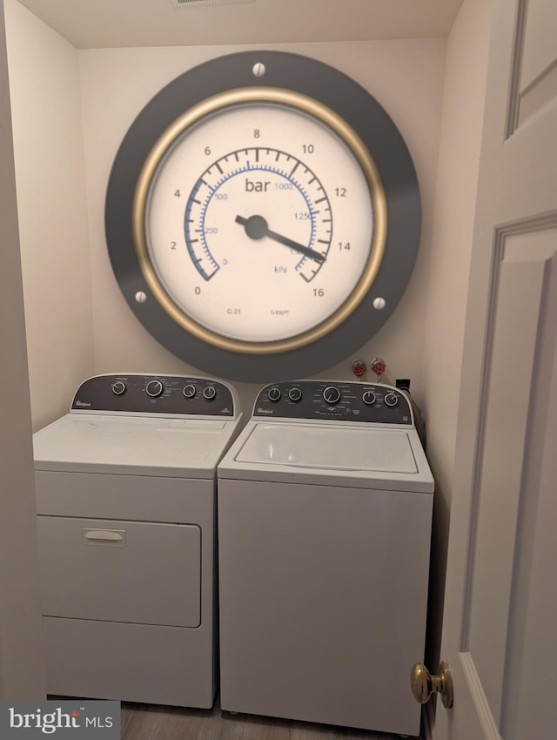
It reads value=14.75 unit=bar
